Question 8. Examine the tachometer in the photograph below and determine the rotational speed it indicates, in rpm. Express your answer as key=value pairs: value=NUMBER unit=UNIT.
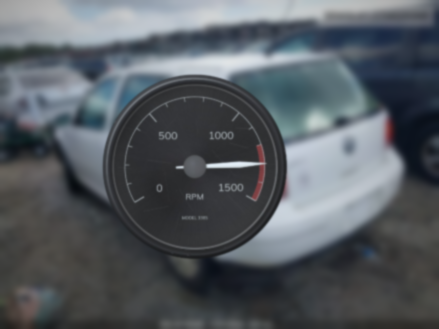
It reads value=1300 unit=rpm
